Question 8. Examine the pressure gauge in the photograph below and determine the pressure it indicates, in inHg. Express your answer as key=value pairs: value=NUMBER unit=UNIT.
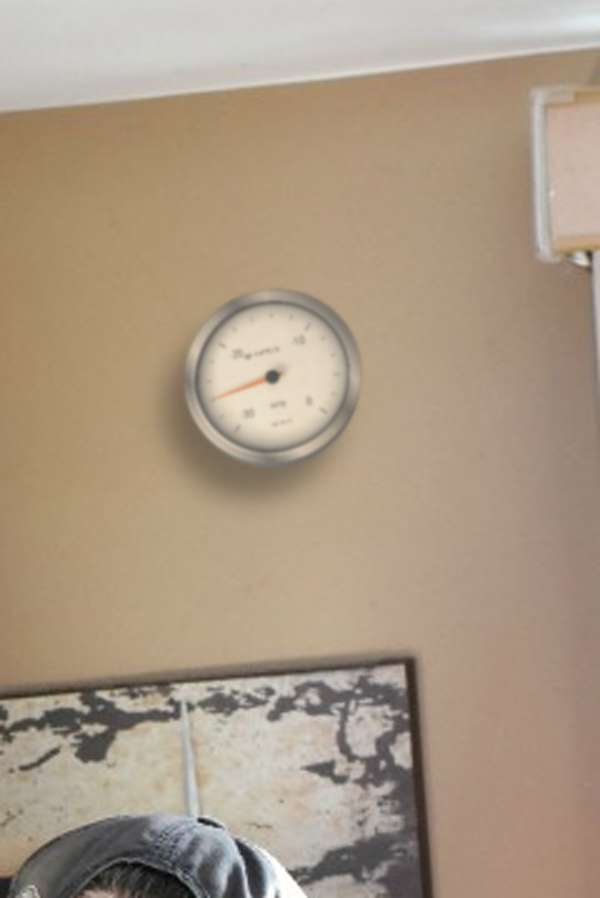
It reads value=-26 unit=inHg
